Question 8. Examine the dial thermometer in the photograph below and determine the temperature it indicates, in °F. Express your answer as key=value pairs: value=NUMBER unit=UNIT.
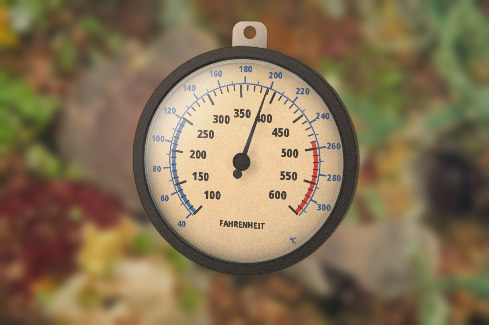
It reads value=390 unit=°F
